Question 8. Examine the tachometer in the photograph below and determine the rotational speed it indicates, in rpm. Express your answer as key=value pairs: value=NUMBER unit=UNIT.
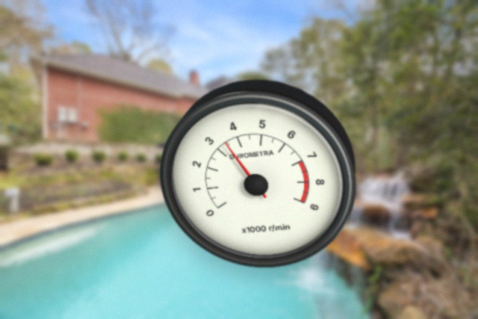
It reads value=3500 unit=rpm
